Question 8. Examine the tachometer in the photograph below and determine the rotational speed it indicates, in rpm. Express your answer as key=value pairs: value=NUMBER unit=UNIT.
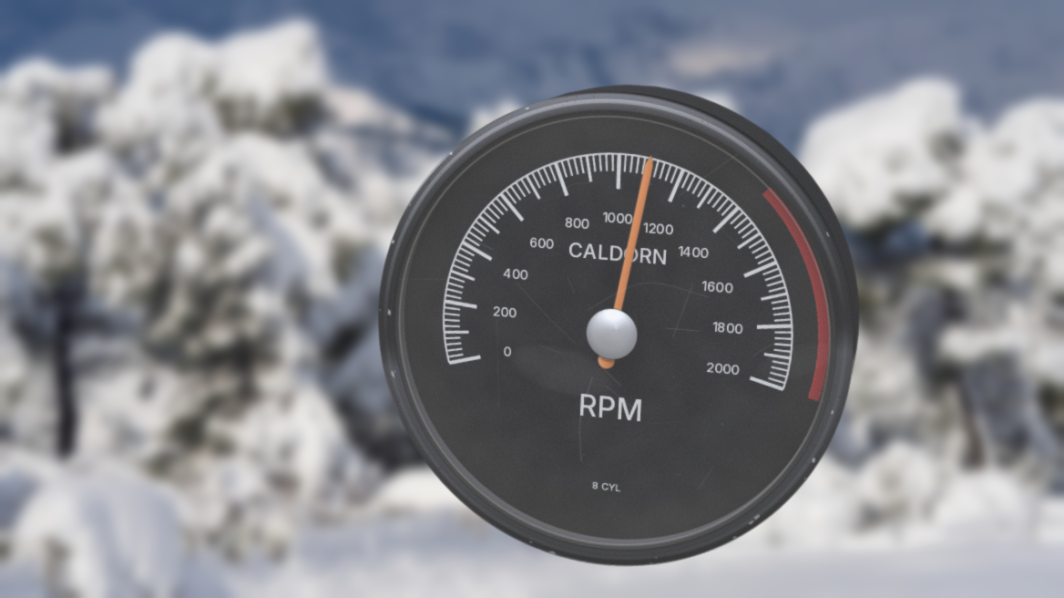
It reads value=1100 unit=rpm
